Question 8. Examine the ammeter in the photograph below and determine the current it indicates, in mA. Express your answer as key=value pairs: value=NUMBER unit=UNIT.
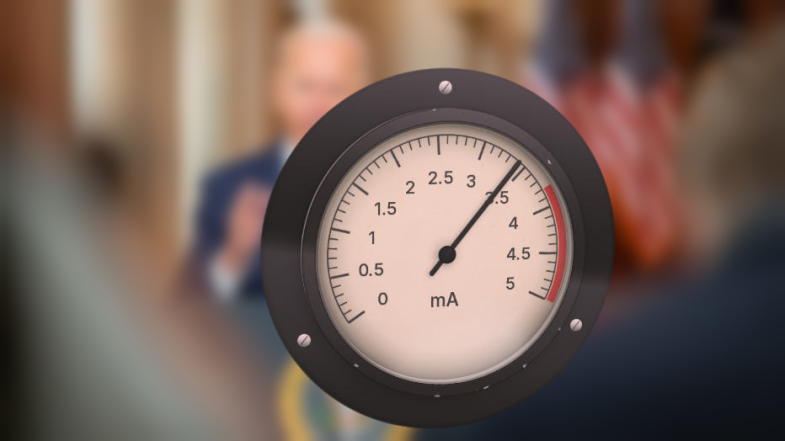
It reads value=3.4 unit=mA
